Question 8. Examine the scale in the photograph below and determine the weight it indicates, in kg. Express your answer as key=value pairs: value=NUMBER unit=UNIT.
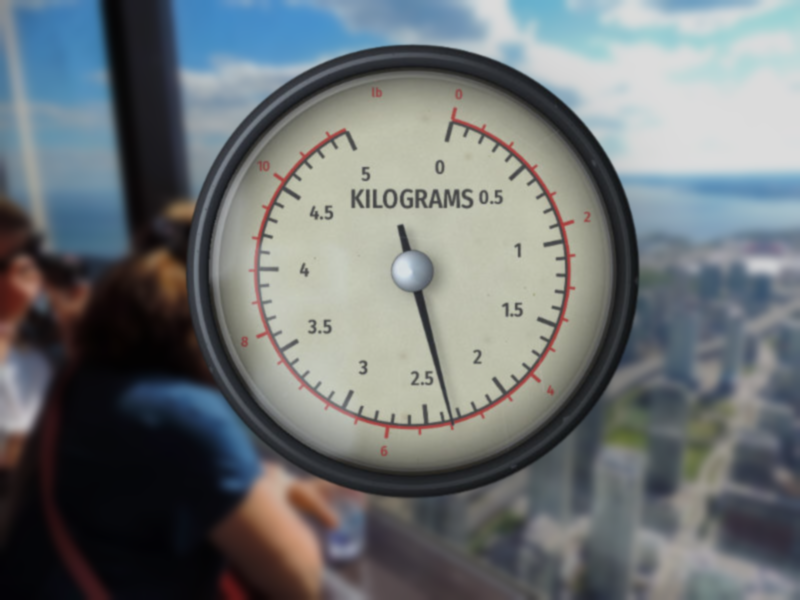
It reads value=2.35 unit=kg
